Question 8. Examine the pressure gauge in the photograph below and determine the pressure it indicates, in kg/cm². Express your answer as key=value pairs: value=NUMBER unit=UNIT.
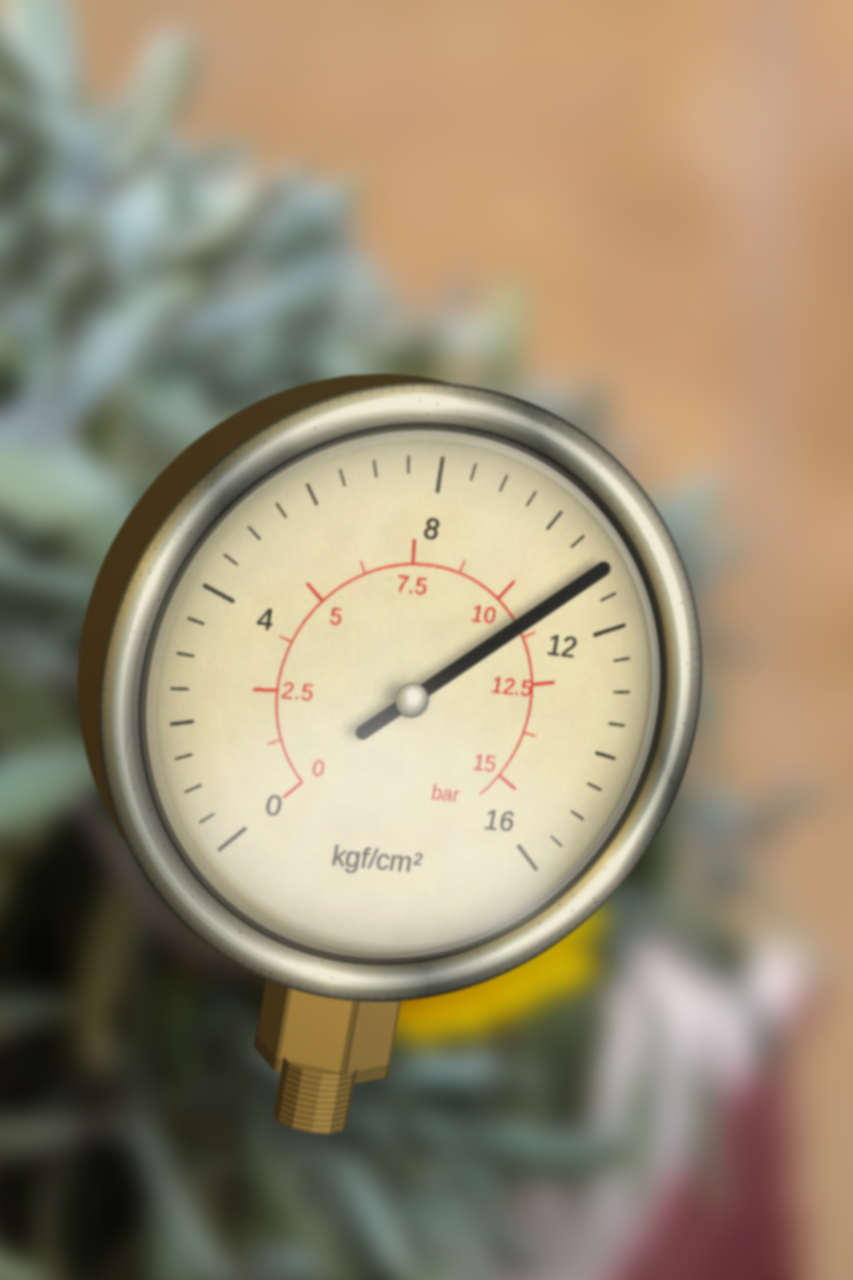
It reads value=11 unit=kg/cm²
